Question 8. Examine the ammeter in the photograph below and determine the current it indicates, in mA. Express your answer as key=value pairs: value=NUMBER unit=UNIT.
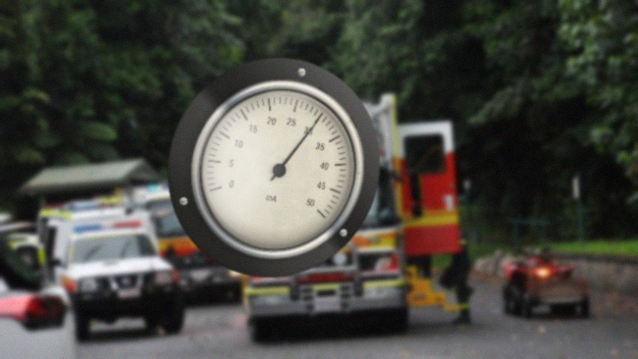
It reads value=30 unit=mA
